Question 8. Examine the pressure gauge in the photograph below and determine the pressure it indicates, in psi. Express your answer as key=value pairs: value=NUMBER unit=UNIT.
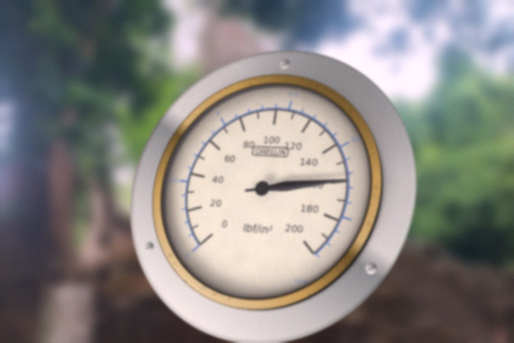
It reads value=160 unit=psi
